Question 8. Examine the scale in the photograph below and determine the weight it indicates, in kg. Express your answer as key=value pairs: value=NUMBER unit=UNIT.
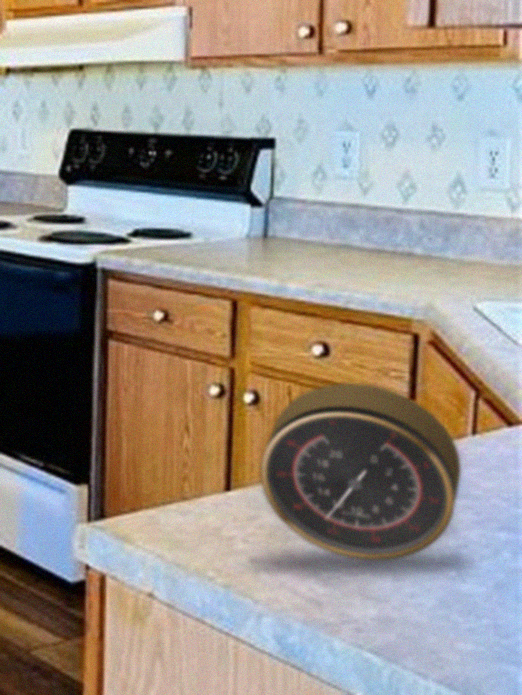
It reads value=12 unit=kg
